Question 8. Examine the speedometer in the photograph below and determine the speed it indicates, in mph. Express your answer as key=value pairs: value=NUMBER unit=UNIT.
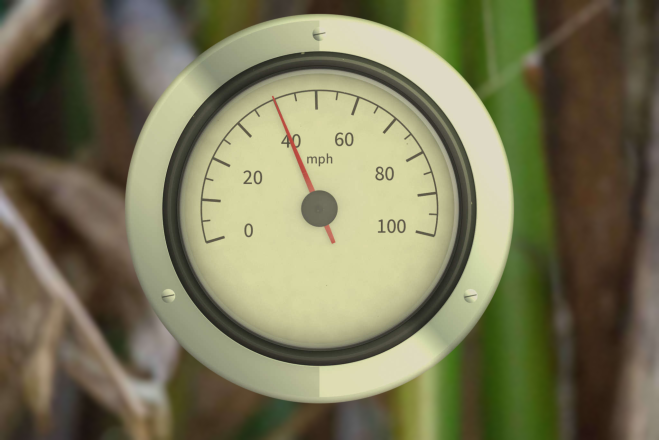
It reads value=40 unit=mph
